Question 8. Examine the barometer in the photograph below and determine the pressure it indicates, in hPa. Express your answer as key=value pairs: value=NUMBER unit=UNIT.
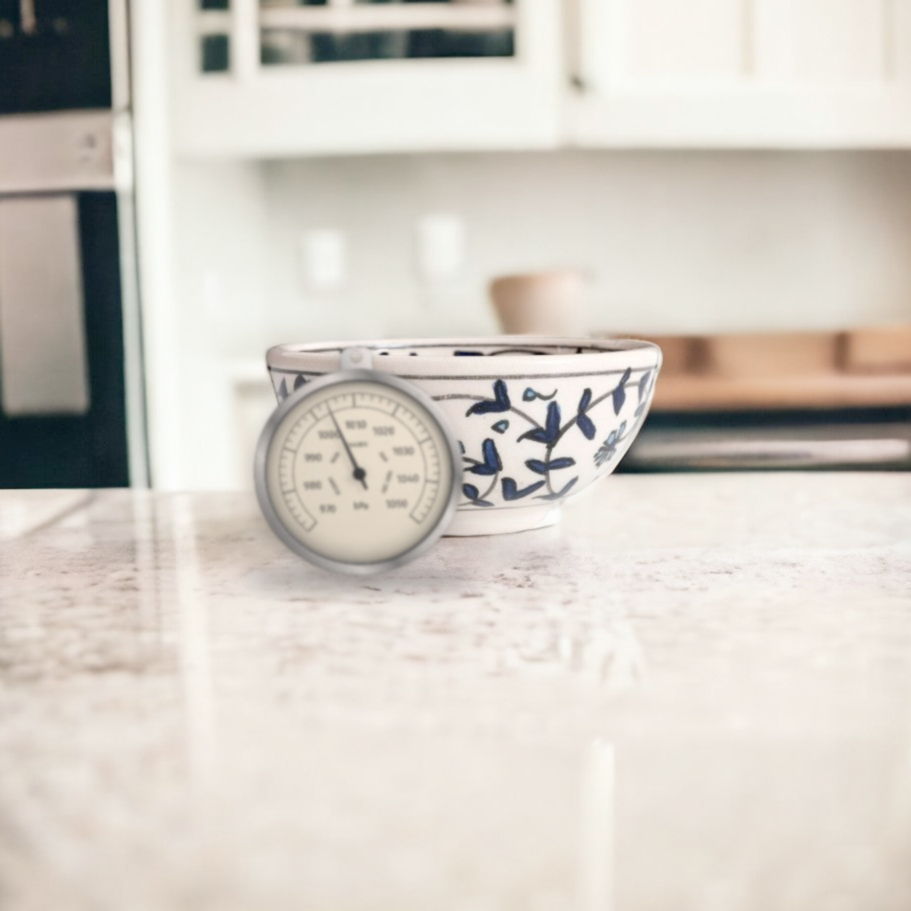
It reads value=1004 unit=hPa
